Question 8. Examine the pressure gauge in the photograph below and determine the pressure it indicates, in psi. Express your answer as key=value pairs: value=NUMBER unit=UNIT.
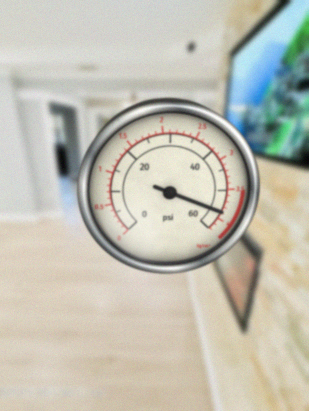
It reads value=55 unit=psi
